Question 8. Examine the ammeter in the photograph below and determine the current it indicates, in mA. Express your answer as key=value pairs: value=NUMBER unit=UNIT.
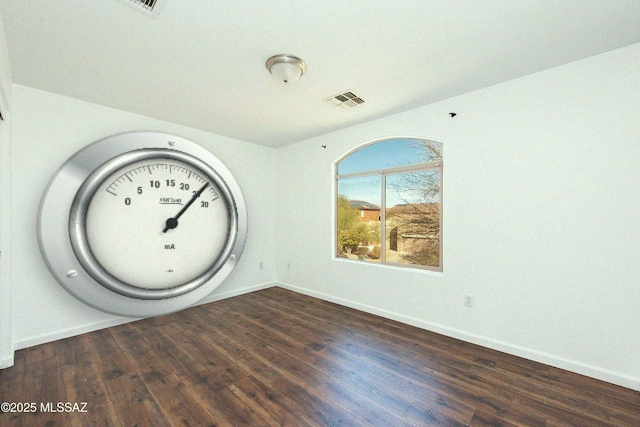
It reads value=25 unit=mA
